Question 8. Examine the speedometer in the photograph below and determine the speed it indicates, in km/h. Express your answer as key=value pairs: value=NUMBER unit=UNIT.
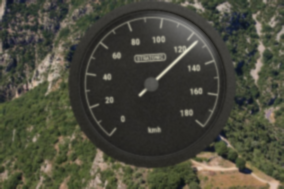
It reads value=125 unit=km/h
